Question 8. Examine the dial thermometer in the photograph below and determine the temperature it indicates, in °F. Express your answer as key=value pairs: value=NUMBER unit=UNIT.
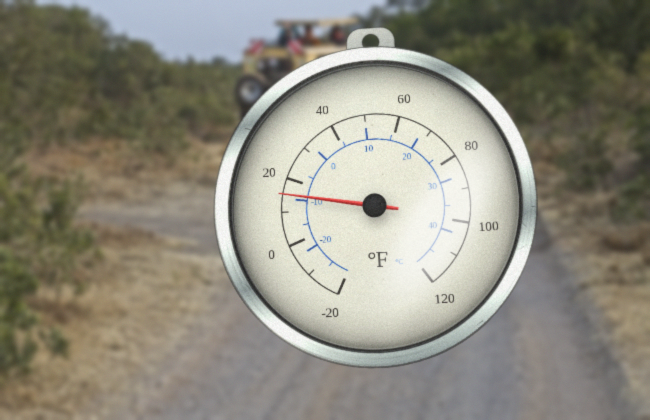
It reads value=15 unit=°F
